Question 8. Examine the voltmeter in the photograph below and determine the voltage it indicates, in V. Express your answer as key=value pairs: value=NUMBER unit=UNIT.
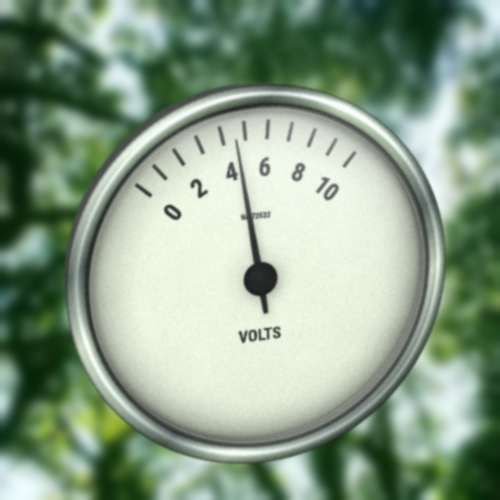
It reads value=4.5 unit=V
